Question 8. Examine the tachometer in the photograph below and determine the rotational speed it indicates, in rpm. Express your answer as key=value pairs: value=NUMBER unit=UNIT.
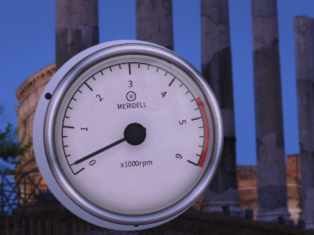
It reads value=200 unit=rpm
